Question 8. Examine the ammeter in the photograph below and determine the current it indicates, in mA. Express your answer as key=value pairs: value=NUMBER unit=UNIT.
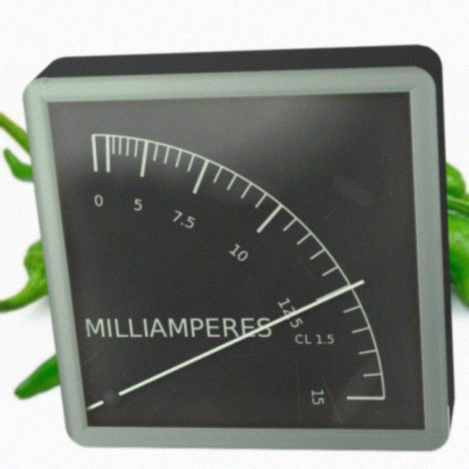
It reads value=12.5 unit=mA
